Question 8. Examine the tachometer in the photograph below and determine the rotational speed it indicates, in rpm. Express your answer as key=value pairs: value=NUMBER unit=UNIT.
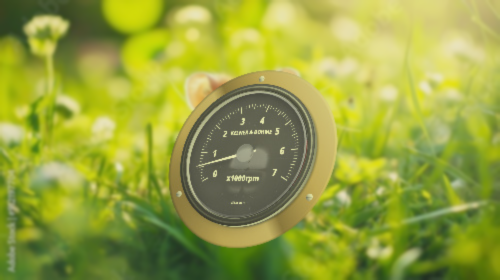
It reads value=500 unit=rpm
